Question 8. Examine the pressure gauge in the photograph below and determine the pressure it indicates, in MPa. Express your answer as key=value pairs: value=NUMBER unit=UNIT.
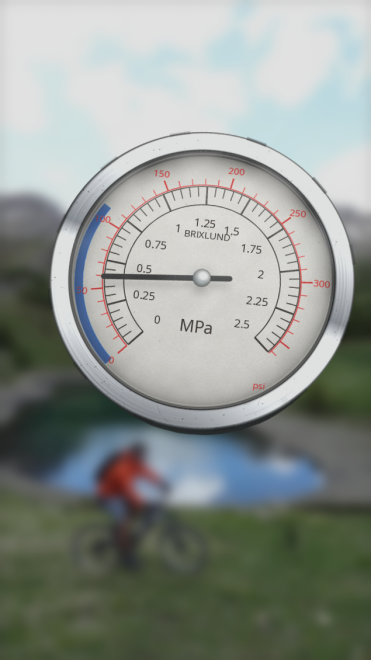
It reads value=0.4 unit=MPa
